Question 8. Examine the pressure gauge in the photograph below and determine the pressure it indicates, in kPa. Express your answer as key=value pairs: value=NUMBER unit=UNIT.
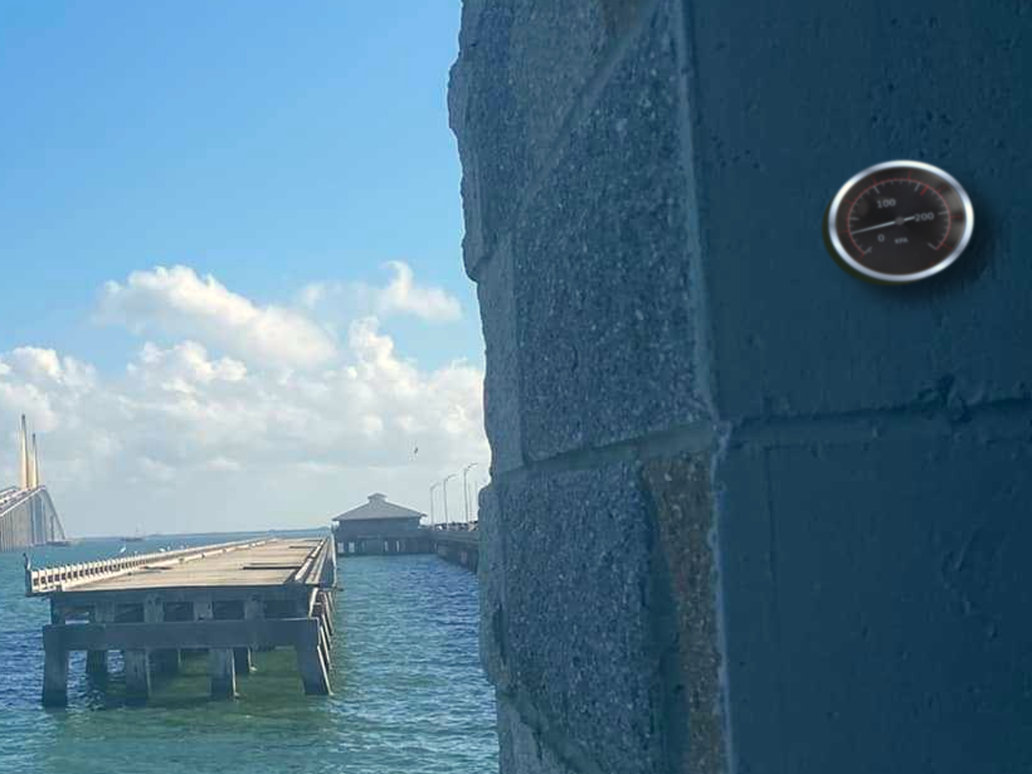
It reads value=30 unit=kPa
